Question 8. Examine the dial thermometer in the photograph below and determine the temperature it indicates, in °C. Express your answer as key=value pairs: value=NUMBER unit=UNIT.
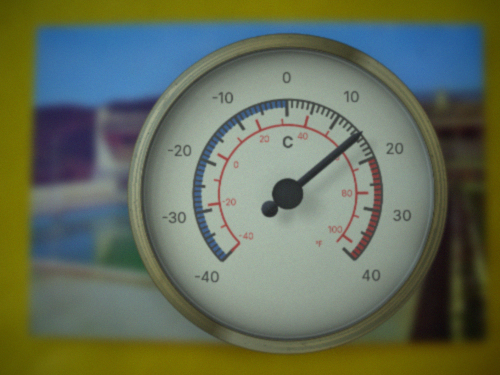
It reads value=15 unit=°C
